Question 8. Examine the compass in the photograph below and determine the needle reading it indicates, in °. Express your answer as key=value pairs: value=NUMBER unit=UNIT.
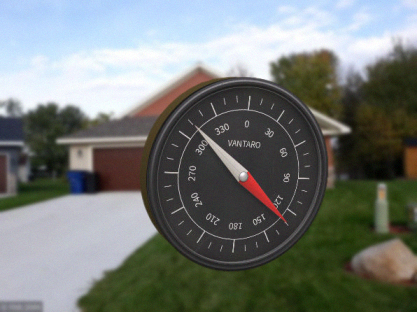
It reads value=130 unit=°
